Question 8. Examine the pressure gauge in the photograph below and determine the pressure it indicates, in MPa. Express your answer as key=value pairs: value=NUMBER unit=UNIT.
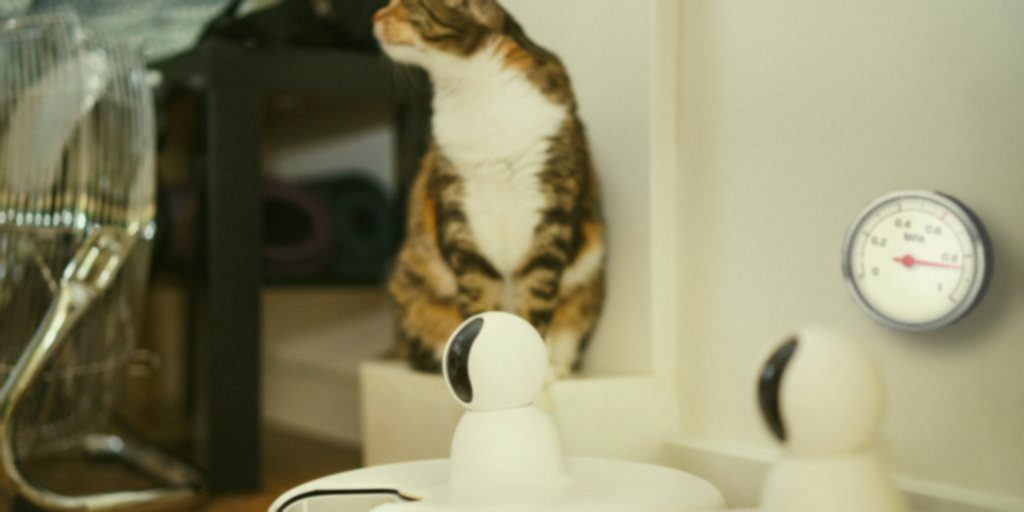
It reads value=0.85 unit=MPa
